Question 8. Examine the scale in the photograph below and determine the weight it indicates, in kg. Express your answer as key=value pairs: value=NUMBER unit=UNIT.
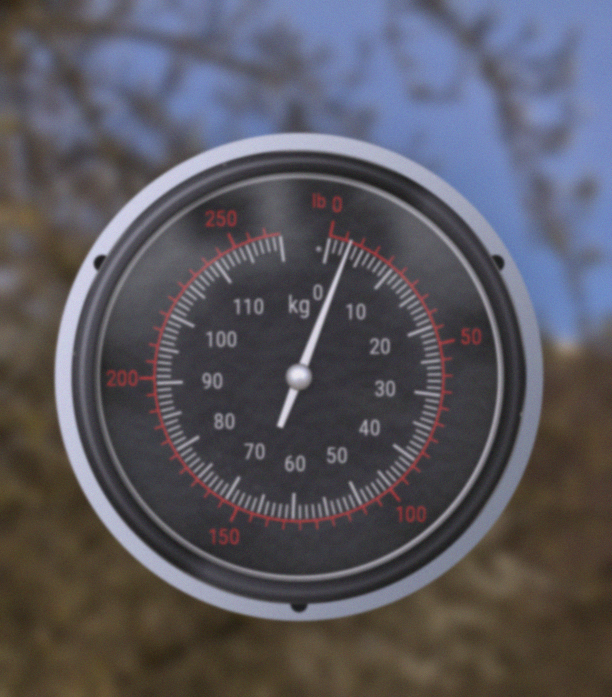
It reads value=3 unit=kg
